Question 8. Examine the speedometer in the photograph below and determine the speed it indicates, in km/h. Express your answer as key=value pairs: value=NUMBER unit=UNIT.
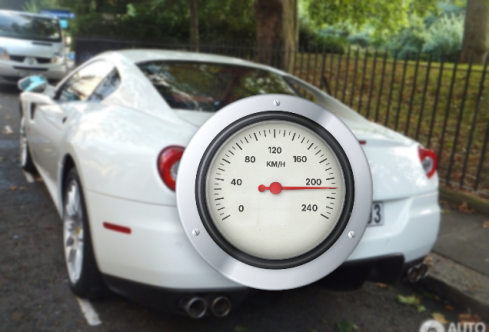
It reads value=210 unit=km/h
